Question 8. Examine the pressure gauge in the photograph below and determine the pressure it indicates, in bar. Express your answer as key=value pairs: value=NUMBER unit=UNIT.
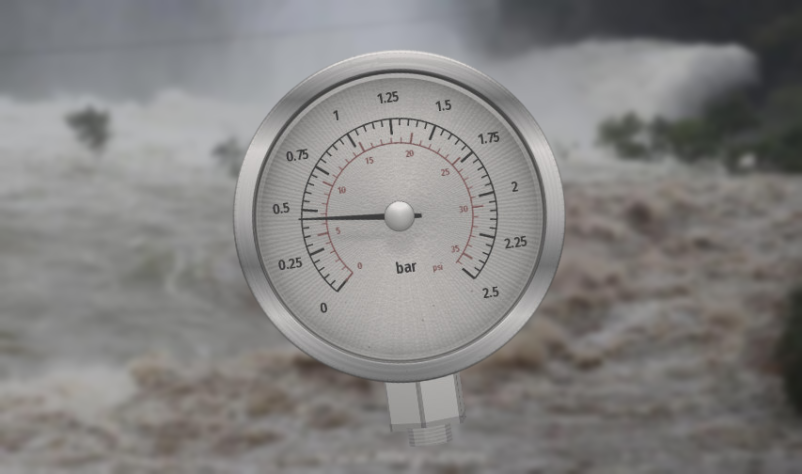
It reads value=0.45 unit=bar
